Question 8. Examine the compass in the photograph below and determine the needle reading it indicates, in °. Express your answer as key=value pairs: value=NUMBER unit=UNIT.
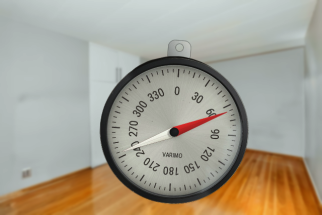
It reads value=65 unit=°
